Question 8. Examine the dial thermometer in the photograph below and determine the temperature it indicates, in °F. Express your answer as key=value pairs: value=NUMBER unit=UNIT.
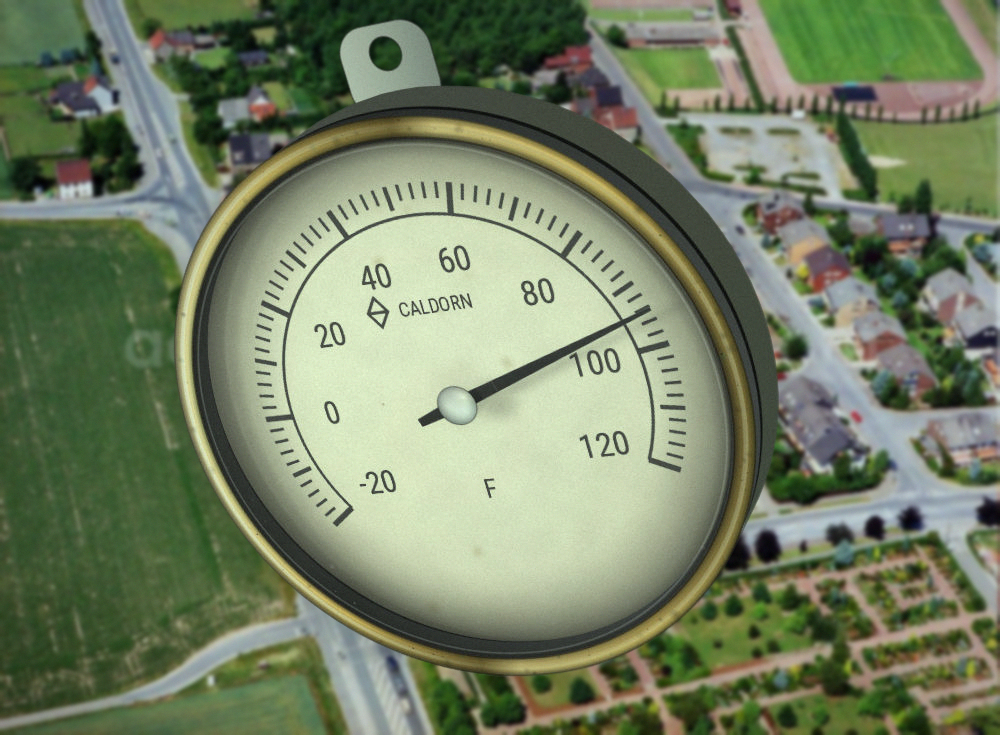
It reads value=94 unit=°F
